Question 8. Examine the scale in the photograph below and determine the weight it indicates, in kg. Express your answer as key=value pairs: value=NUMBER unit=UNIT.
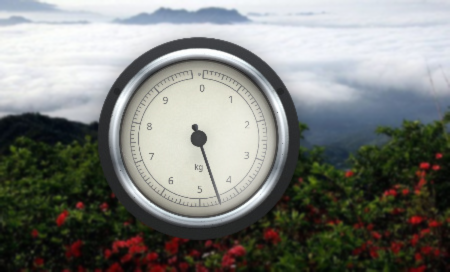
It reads value=4.5 unit=kg
